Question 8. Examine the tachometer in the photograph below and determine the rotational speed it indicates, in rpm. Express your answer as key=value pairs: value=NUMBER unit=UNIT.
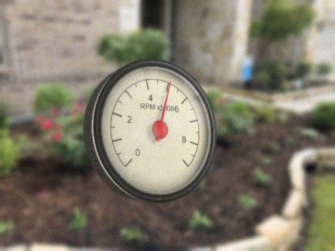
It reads value=5000 unit=rpm
